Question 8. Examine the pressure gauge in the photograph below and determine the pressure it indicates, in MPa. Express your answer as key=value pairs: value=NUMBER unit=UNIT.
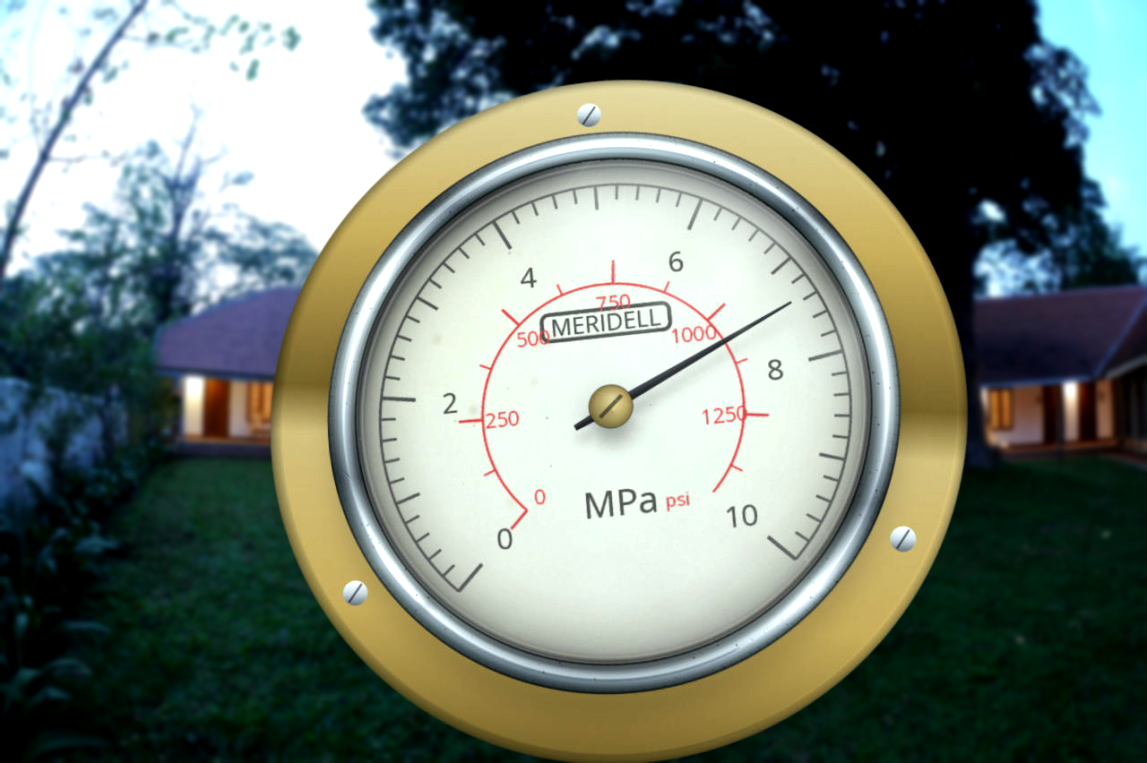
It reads value=7.4 unit=MPa
